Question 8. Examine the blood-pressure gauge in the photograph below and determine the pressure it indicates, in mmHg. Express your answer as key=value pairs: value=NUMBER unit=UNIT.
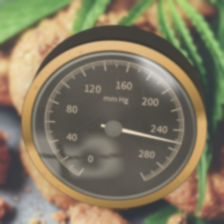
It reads value=250 unit=mmHg
